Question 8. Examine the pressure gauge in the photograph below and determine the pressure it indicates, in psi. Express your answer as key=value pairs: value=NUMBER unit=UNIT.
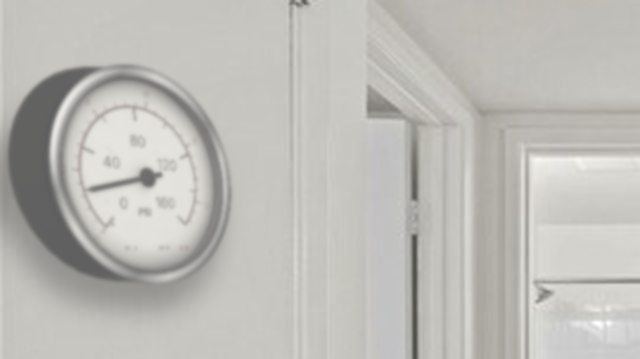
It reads value=20 unit=psi
